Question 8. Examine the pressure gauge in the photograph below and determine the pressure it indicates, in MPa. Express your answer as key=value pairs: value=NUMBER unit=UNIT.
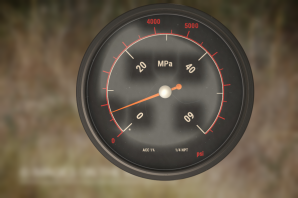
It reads value=5 unit=MPa
